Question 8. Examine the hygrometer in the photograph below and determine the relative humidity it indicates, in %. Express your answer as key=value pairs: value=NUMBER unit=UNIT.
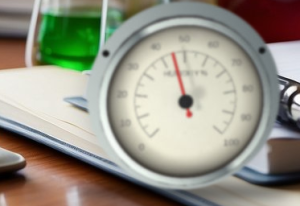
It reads value=45 unit=%
